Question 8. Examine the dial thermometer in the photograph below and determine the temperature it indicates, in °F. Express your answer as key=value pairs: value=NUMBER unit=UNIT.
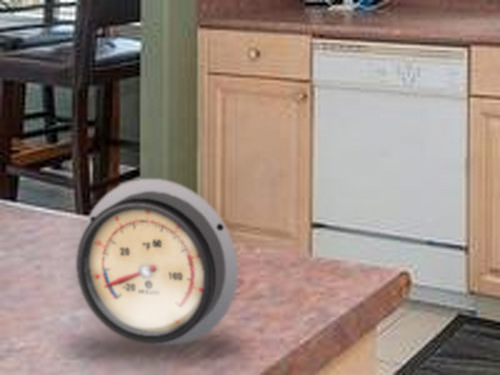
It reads value=-10 unit=°F
